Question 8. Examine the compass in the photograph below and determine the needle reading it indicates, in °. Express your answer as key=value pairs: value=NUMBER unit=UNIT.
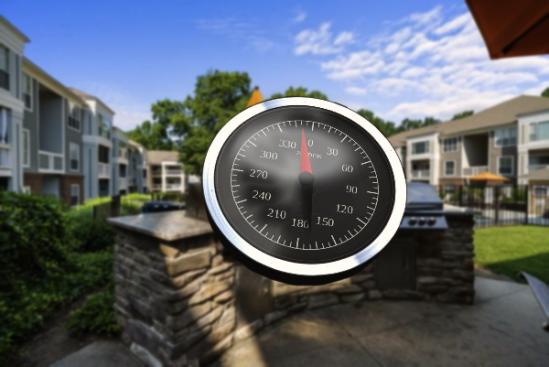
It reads value=350 unit=°
